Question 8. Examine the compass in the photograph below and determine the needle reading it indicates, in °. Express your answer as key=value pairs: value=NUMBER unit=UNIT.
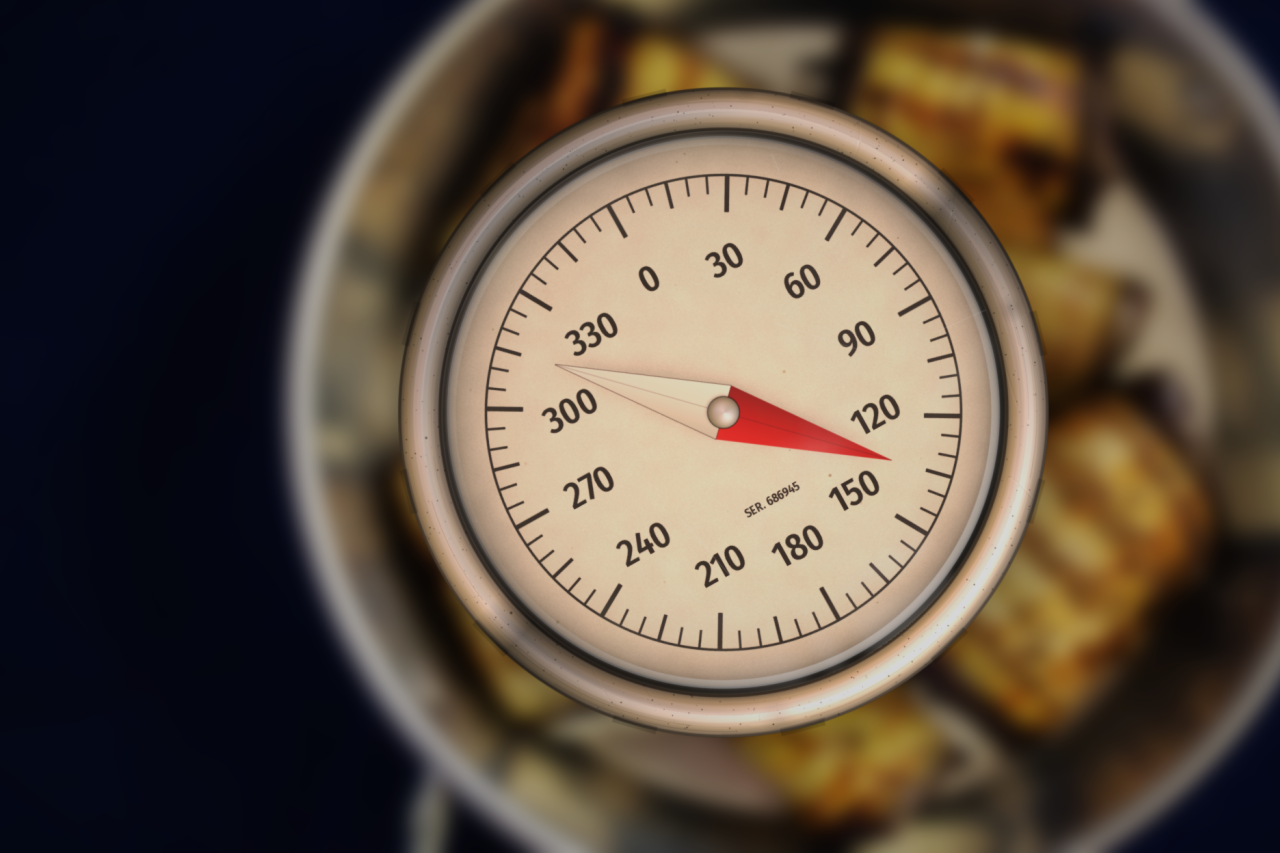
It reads value=135 unit=°
